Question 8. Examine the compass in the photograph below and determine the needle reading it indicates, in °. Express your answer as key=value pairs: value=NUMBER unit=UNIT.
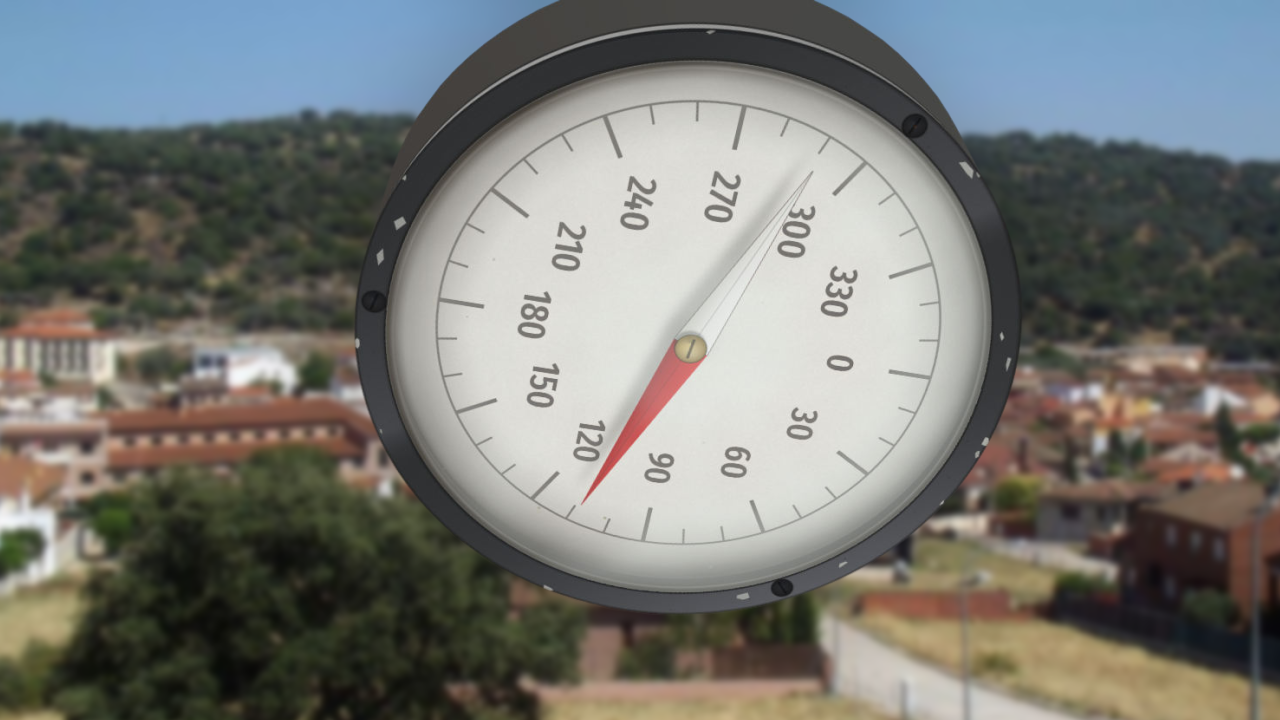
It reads value=110 unit=°
